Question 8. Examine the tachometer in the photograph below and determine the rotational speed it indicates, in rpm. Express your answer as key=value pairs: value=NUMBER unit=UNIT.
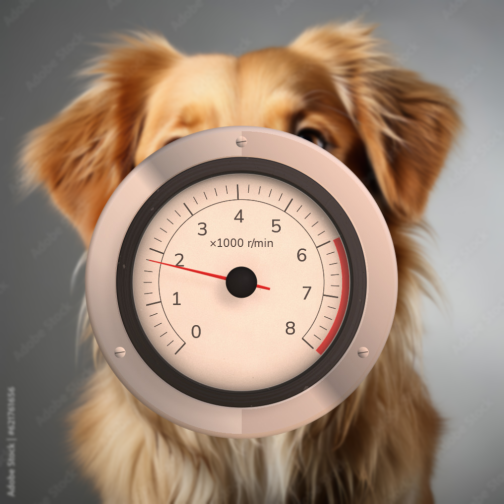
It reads value=1800 unit=rpm
